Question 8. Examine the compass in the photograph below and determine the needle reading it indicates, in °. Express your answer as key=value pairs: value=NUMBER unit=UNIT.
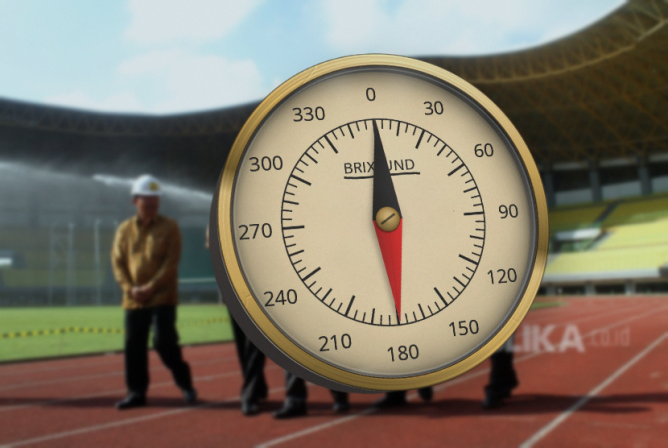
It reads value=180 unit=°
